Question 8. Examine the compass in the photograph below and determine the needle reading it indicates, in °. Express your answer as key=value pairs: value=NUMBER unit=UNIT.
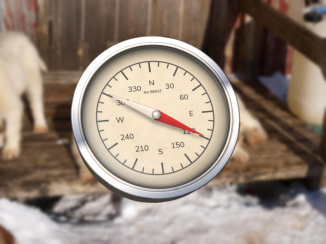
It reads value=120 unit=°
